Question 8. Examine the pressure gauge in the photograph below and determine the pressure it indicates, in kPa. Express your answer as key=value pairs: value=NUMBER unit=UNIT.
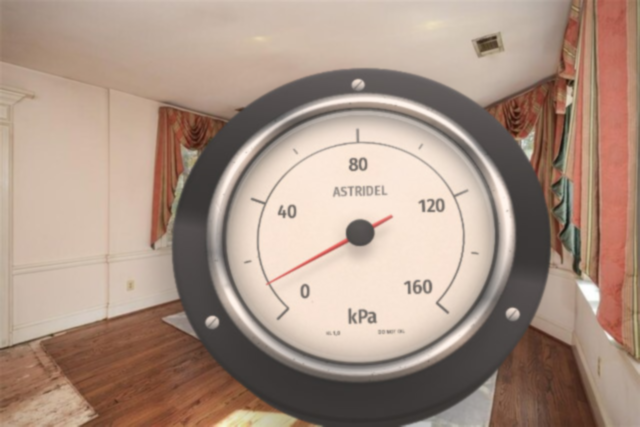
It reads value=10 unit=kPa
